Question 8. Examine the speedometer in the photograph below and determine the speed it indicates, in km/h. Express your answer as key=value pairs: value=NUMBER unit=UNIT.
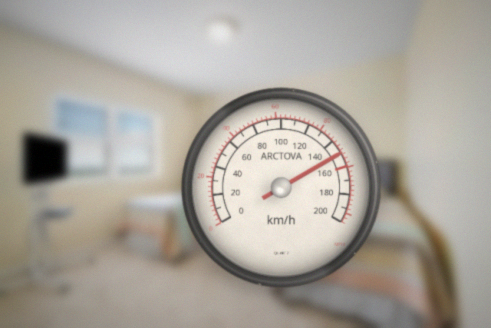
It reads value=150 unit=km/h
